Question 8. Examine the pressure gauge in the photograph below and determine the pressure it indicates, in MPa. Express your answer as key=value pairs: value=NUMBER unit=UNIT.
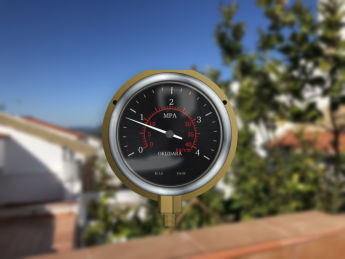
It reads value=0.8 unit=MPa
